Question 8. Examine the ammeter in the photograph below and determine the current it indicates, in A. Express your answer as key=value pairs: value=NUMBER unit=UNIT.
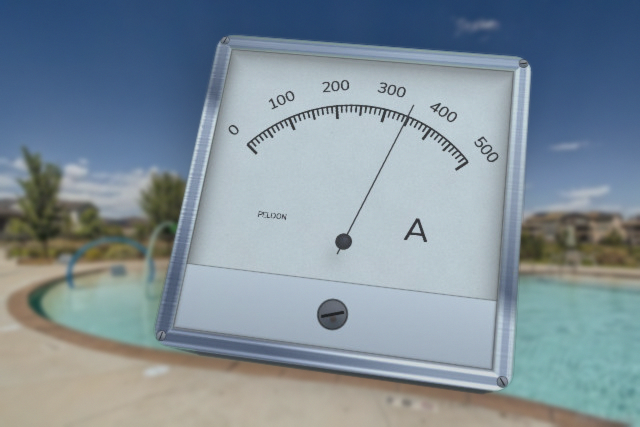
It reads value=350 unit=A
